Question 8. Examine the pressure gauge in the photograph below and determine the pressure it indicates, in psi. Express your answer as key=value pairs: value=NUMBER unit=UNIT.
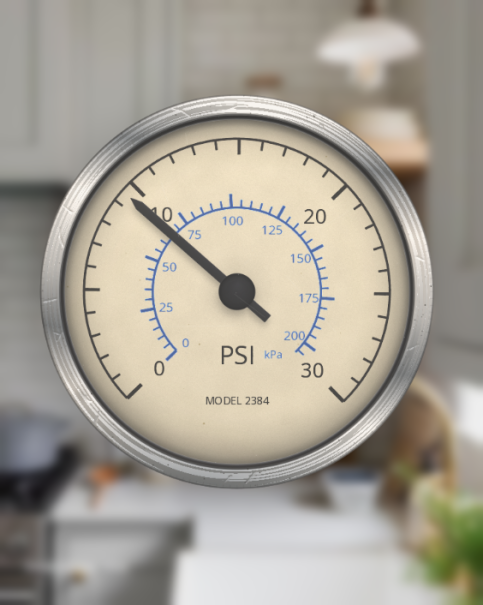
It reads value=9.5 unit=psi
